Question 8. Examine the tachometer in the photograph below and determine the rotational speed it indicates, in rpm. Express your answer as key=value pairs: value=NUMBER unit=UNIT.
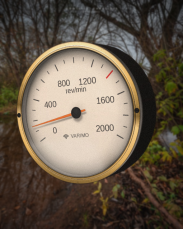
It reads value=150 unit=rpm
